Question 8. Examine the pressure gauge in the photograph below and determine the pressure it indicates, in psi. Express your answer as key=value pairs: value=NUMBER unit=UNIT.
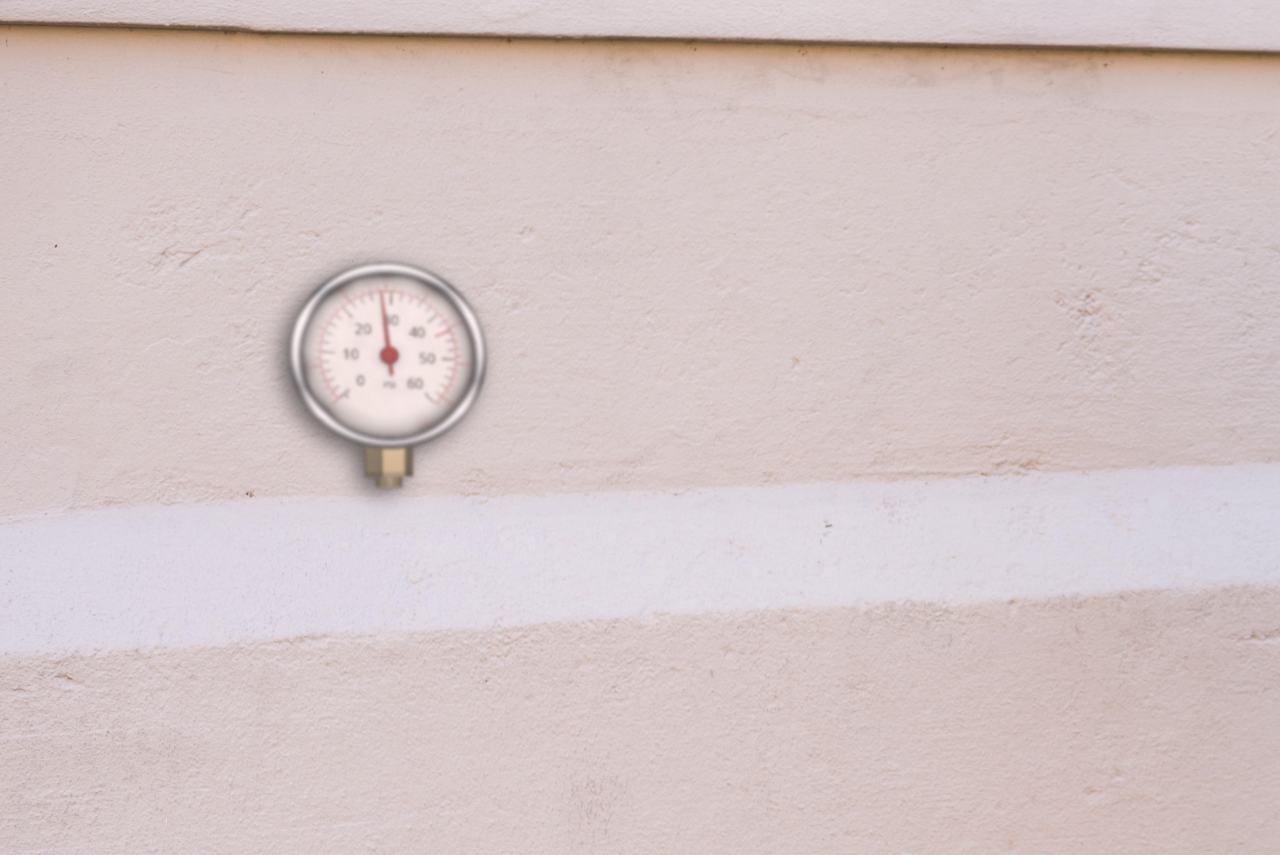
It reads value=28 unit=psi
